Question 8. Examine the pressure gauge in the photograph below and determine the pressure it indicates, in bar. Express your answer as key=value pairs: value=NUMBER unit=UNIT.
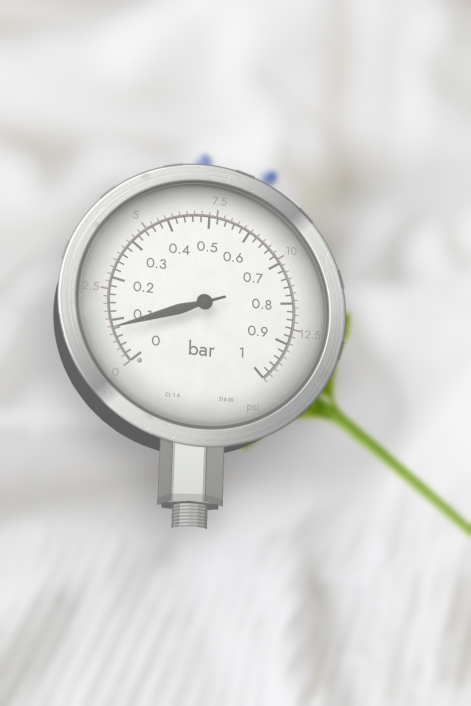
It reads value=0.08 unit=bar
